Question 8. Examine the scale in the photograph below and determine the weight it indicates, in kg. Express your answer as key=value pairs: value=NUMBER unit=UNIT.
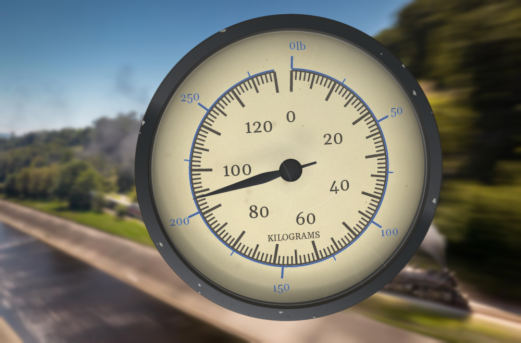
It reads value=94 unit=kg
